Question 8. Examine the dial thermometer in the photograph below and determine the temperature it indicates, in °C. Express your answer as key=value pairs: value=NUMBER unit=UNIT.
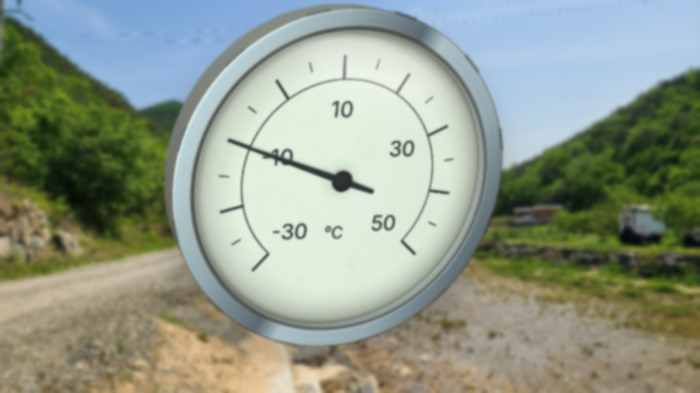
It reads value=-10 unit=°C
